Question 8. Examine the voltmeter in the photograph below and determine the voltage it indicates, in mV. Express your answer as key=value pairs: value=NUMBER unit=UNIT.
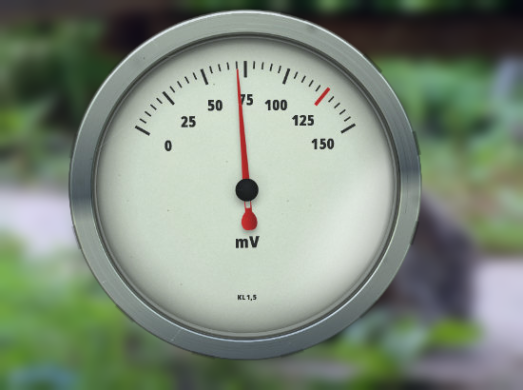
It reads value=70 unit=mV
